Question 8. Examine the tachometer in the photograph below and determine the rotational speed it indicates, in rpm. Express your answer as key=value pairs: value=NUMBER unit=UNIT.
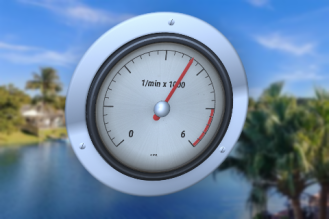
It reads value=3600 unit=rpm
